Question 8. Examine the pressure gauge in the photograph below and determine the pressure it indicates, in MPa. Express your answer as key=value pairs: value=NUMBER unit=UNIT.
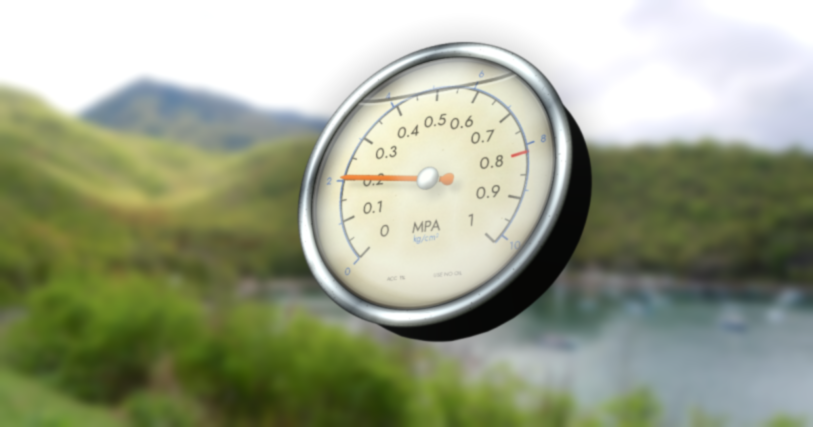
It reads value=0.2 unit=MPa
